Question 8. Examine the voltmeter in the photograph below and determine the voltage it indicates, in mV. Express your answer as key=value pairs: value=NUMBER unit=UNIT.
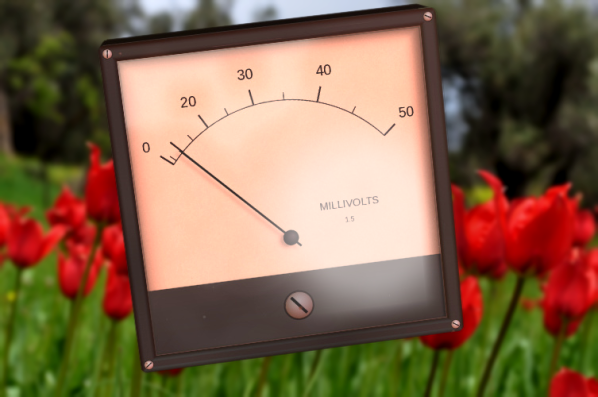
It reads value=10 unit=mV
